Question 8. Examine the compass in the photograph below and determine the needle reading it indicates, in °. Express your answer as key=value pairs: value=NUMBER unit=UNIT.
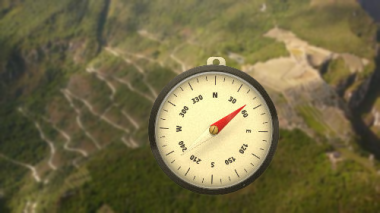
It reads value=50 unit=°
